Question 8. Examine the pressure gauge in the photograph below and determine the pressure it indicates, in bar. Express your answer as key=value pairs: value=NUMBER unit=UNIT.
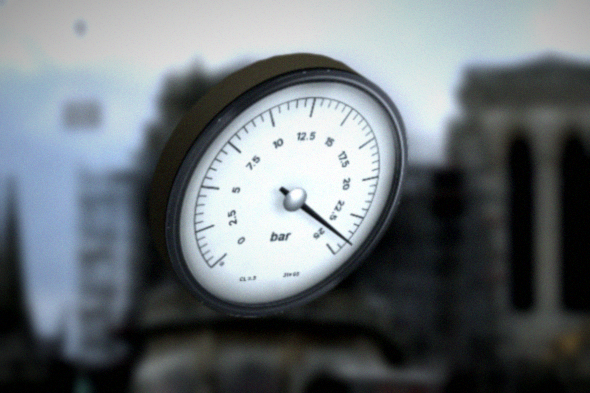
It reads value=24 unit=bar
